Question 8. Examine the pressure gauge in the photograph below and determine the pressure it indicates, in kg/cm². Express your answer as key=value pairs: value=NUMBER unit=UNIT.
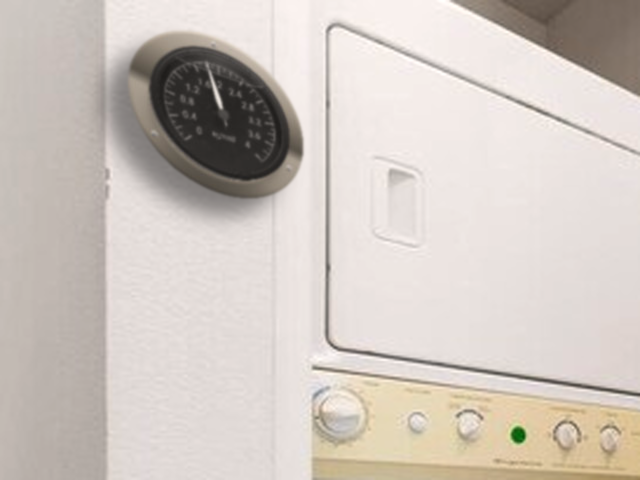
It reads value=1.8 unit=kg/cm²
